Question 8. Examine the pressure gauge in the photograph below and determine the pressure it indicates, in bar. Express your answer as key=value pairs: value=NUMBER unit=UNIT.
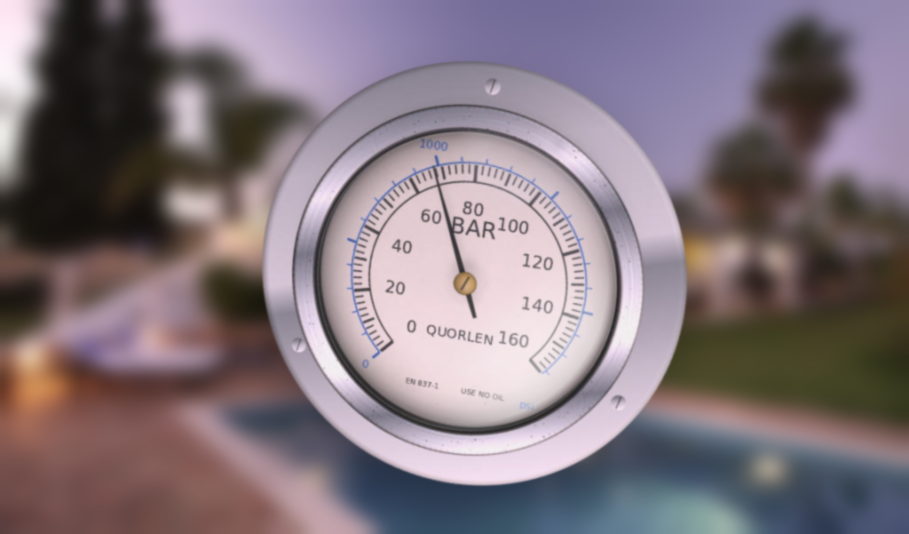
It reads value=68 unit=bar
